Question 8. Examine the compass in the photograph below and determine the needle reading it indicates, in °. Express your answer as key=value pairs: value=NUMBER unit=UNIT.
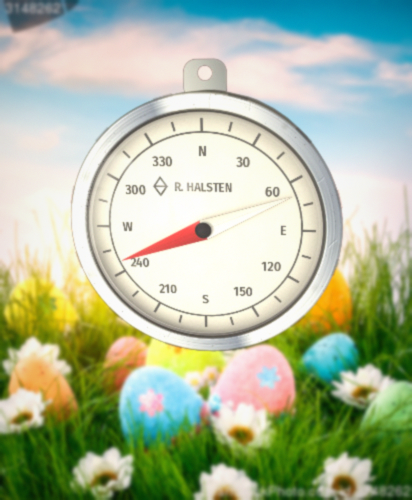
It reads value=247.5 unit=°
